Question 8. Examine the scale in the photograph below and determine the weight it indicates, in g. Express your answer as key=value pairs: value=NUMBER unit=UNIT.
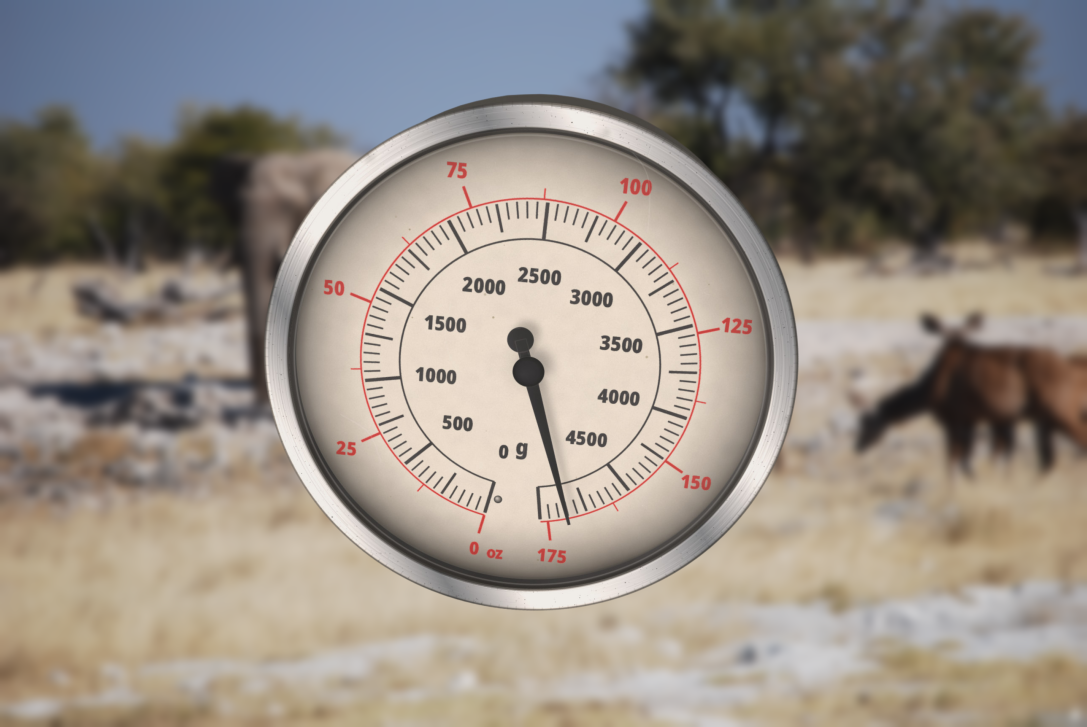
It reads value=4850 unit=g
